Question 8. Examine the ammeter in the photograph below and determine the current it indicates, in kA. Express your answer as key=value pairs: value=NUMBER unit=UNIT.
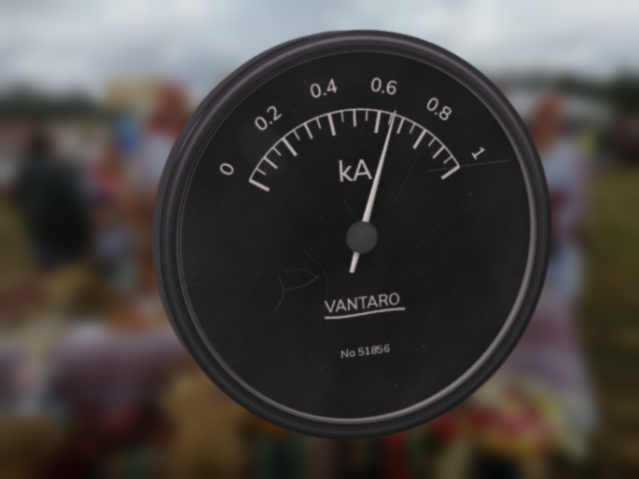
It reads value=0.65 unit=kA
